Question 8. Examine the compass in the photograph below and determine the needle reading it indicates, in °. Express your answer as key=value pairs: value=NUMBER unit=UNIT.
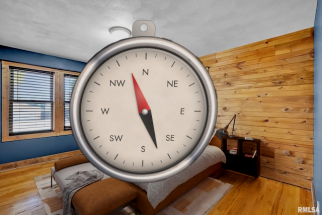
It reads value=340 unit=°
